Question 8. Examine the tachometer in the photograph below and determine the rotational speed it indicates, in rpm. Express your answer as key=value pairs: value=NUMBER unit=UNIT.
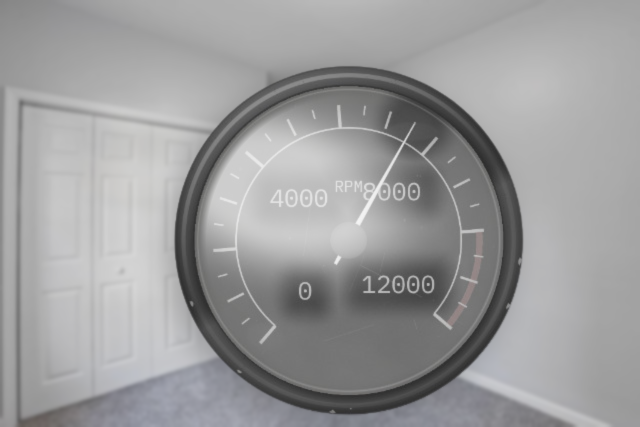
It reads value=7500 unit=rpm
